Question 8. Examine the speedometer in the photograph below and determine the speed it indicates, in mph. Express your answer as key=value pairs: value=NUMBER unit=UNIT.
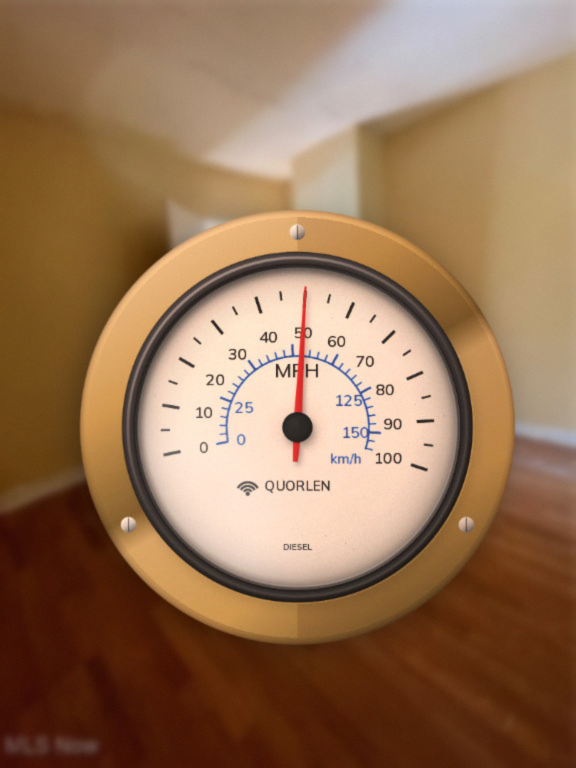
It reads value=50 unit=mph
